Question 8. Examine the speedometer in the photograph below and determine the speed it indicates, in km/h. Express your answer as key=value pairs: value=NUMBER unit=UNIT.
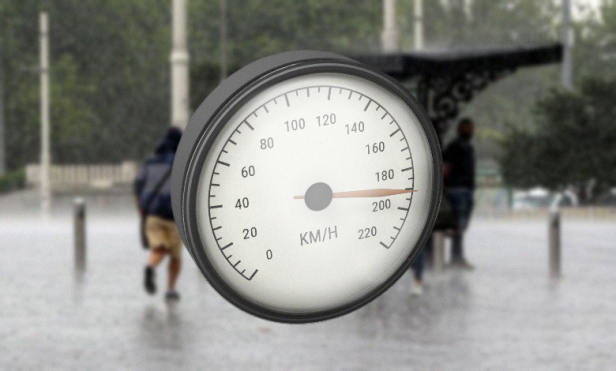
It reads value=190 unit=km/h
